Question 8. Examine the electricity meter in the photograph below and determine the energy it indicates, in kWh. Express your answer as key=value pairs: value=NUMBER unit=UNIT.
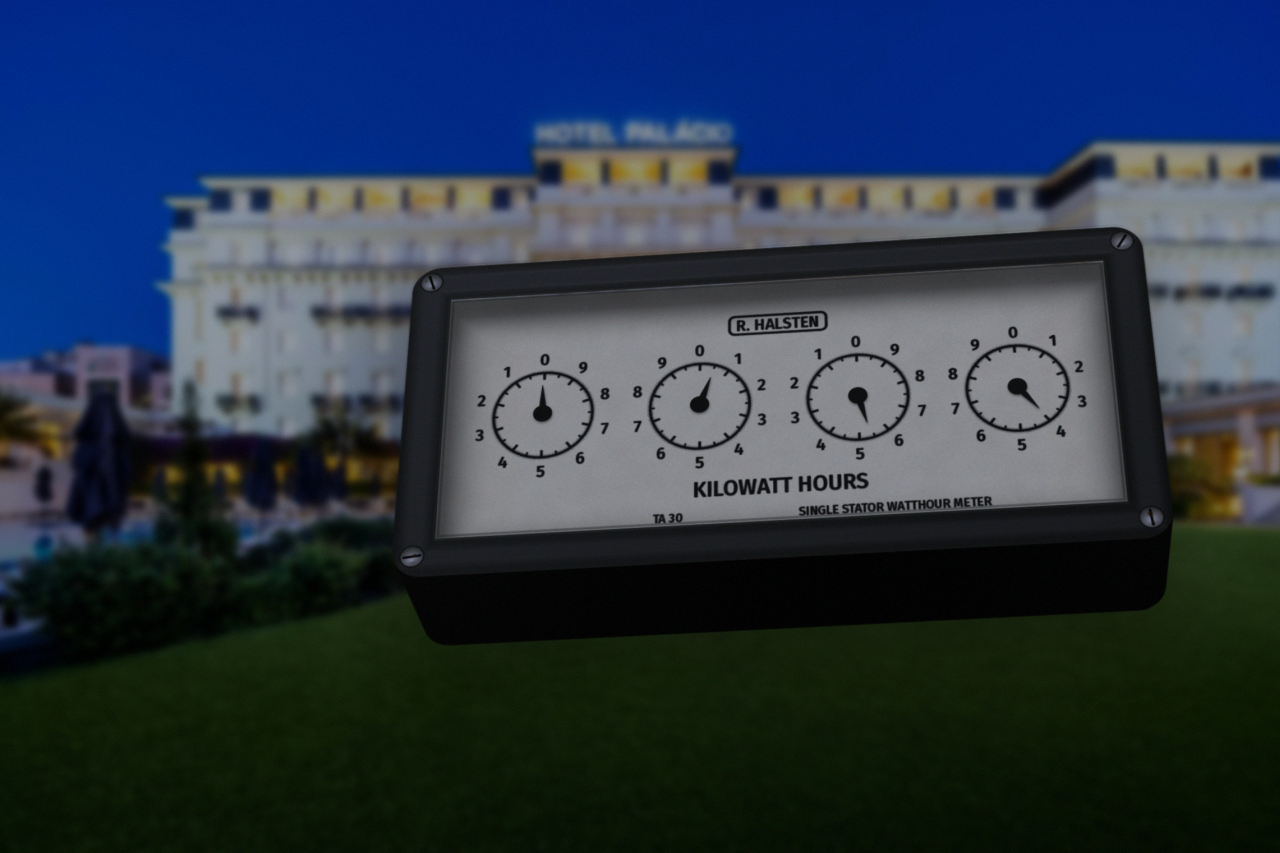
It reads value=54 unit=kWh
